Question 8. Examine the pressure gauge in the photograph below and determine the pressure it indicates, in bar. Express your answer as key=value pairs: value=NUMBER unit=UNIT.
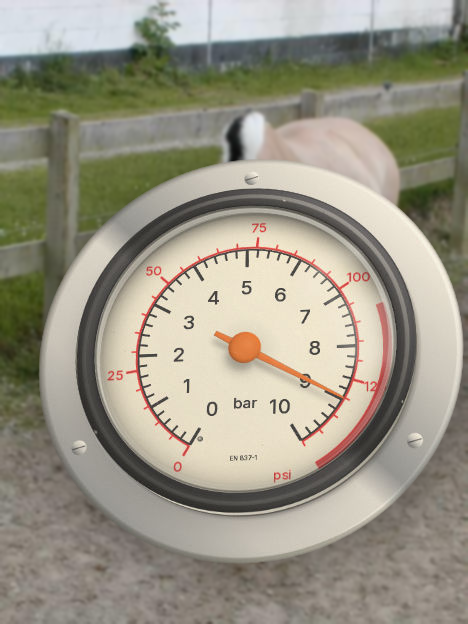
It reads value=9 unit=bar
